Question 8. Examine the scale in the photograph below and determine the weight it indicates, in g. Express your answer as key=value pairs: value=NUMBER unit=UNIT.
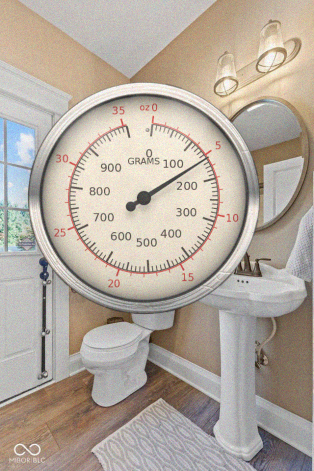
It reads value=150 unit=g
